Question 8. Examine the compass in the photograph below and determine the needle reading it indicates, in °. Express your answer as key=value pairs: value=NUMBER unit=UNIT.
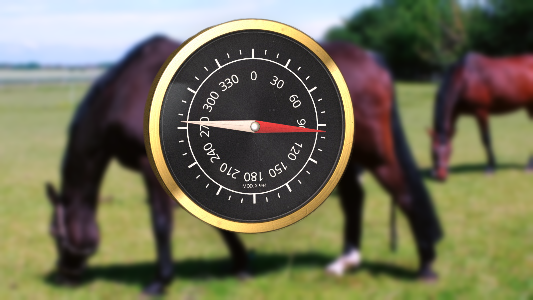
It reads value=95 unit=°
